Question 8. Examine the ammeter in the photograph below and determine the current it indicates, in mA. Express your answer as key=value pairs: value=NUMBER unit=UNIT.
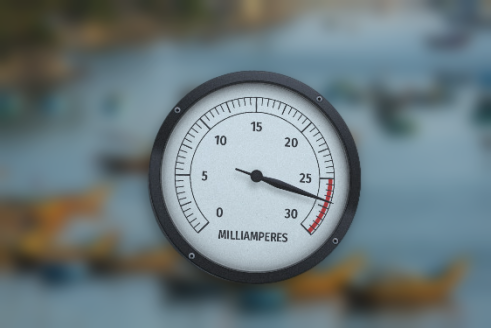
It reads value=27 unit=mA
